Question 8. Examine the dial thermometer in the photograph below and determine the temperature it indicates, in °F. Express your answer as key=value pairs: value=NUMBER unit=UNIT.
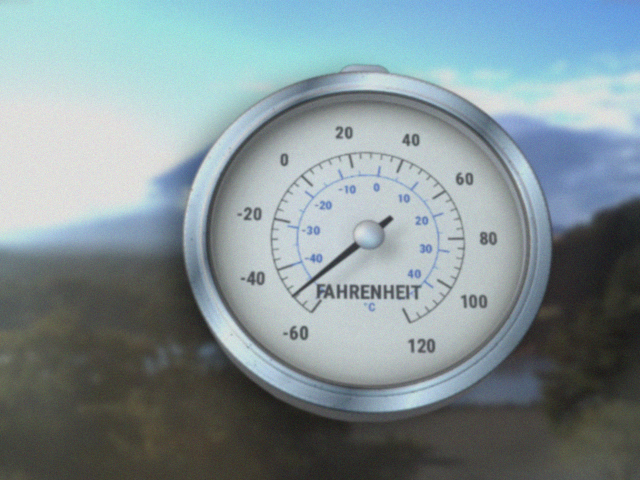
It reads value=-52 unit=°F
